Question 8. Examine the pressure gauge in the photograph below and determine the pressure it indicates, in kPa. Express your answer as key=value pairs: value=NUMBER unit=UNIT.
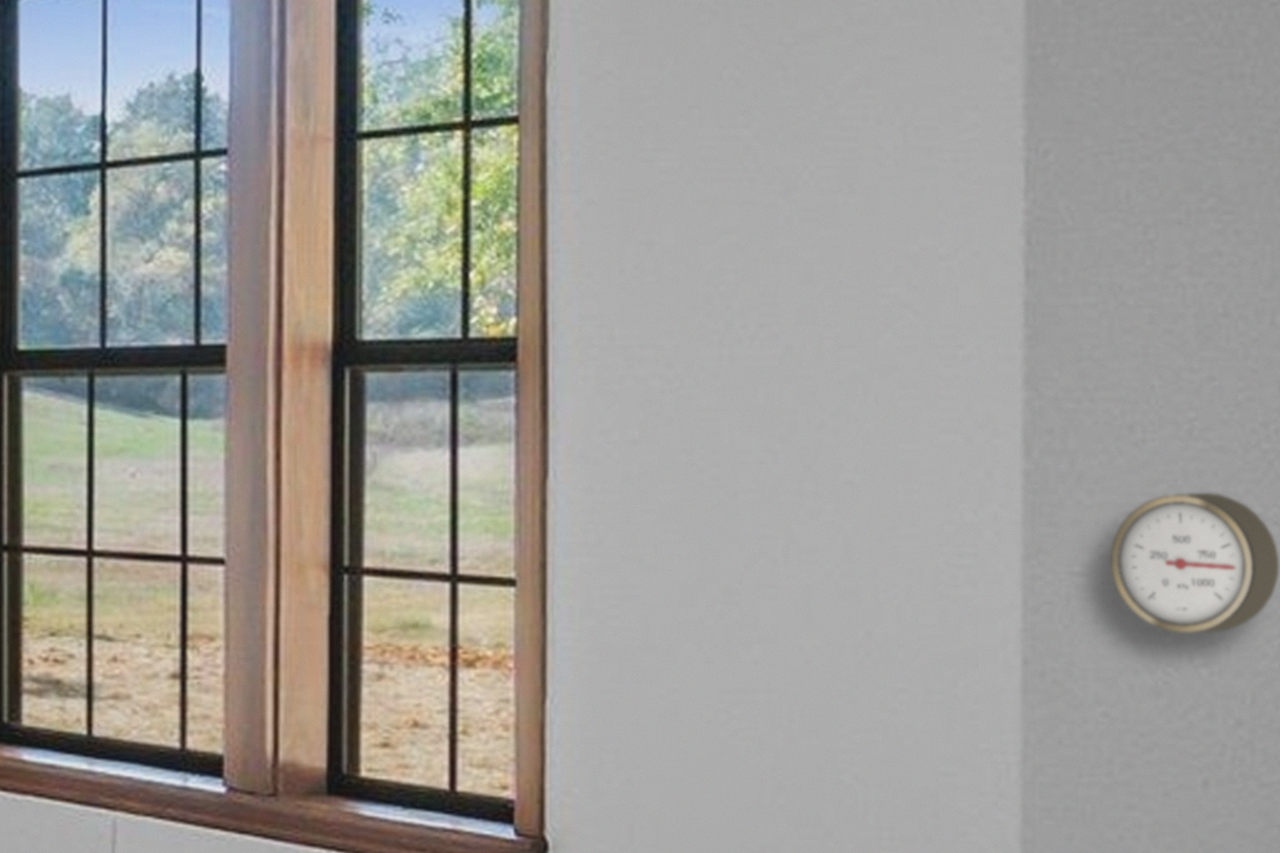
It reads value=850 unit=kPa
